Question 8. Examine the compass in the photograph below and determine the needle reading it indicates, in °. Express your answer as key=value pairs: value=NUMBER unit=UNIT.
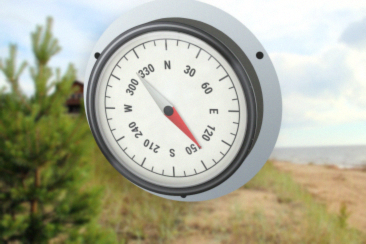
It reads value=140 unit=°
